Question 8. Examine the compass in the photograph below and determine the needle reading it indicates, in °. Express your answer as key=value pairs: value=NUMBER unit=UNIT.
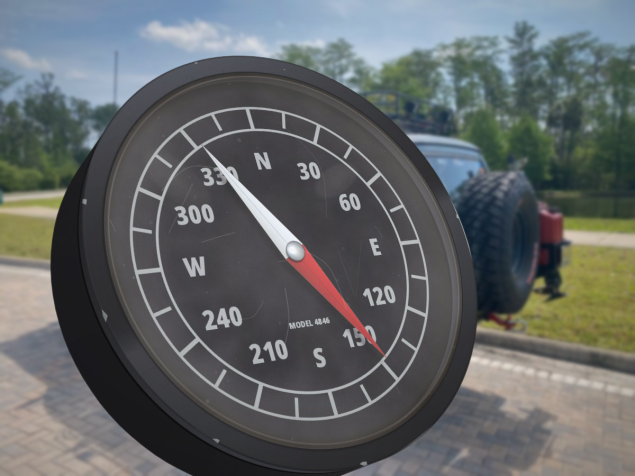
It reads value=150 unit=°
